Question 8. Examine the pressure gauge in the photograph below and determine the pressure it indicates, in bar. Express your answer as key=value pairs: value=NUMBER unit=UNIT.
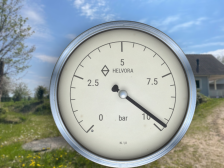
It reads value=9.75 unit=bar
